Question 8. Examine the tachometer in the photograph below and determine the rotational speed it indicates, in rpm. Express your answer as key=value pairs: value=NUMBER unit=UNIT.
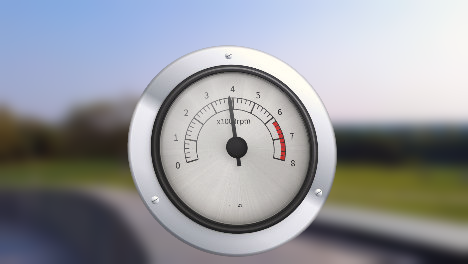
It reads value=3800 unit=rpm
